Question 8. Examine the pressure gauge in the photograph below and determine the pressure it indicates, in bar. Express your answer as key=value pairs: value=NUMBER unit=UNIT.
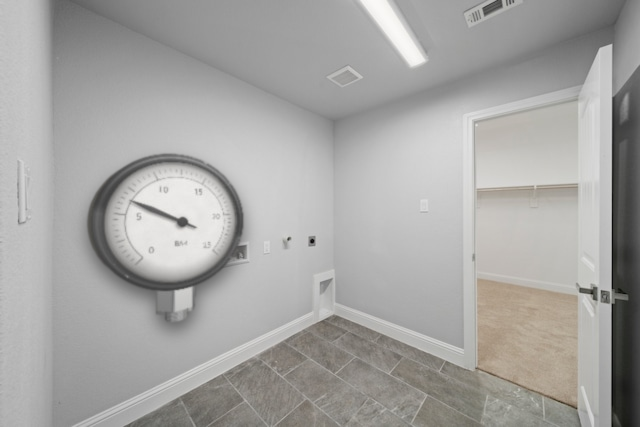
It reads value=6.5 unit=bar
